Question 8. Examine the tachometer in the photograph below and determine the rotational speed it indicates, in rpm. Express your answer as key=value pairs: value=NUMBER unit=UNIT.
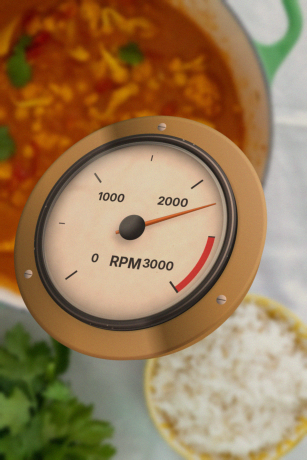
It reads value=2250 unit=rpm
